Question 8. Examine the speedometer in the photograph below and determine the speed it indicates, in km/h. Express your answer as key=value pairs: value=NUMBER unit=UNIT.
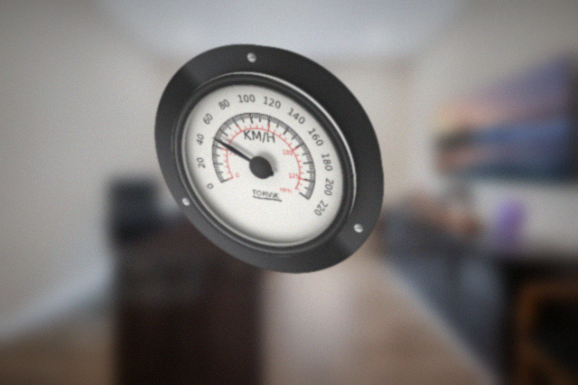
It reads value=50 unit=km/h
